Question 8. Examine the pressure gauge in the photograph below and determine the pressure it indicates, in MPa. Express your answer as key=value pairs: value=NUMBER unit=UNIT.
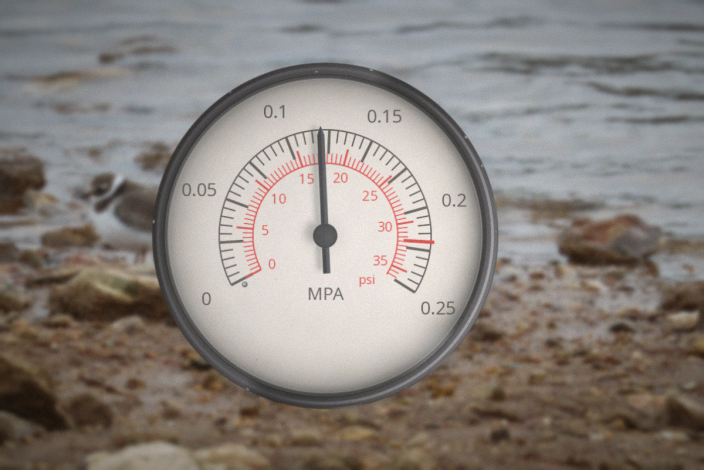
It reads value=0.12 unit=MPa
